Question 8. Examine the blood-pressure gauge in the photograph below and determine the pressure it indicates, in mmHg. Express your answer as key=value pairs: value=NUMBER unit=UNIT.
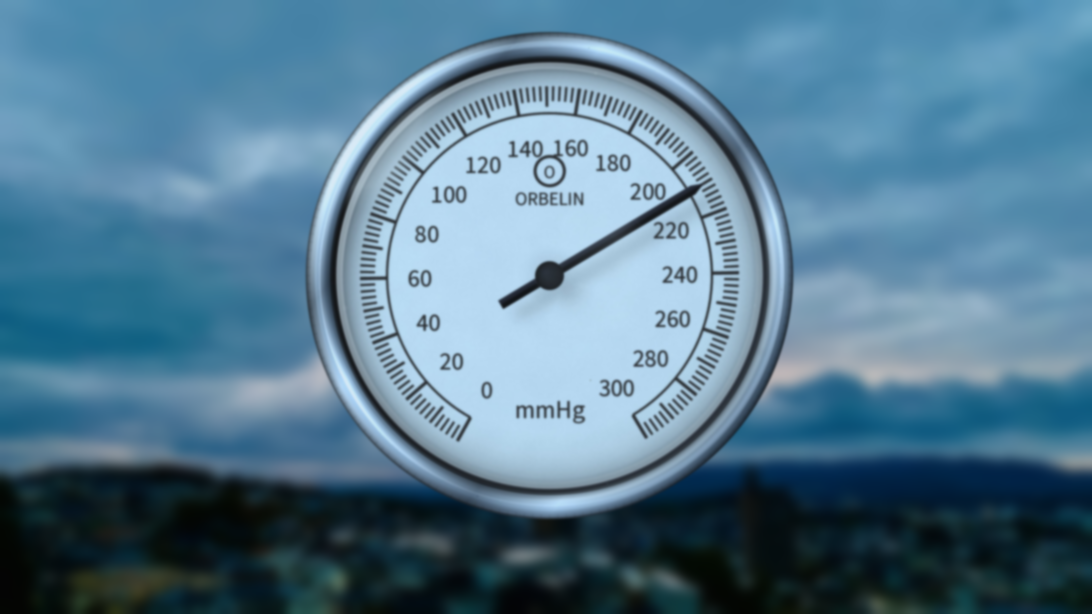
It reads value=210 unit=mmHg
